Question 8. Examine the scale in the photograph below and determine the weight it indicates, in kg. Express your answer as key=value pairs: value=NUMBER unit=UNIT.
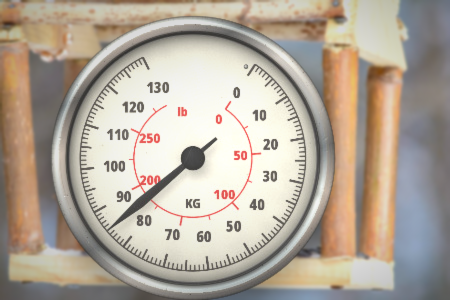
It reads value=85 unit=kg
